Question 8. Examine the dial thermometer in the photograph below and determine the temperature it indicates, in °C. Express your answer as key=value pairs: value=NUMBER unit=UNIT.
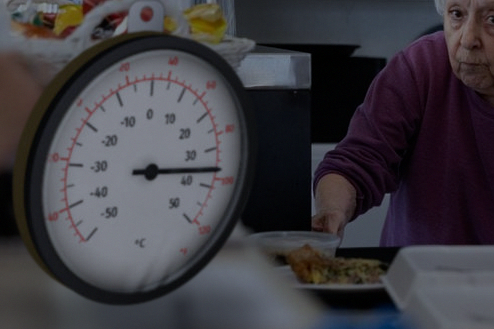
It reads value=35 unit=°C
